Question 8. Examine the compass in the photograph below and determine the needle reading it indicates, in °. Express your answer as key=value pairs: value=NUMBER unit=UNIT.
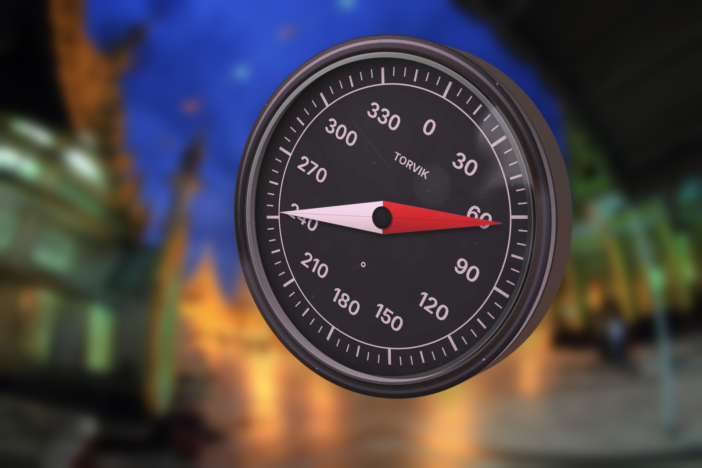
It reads value=62.5 unit=°
